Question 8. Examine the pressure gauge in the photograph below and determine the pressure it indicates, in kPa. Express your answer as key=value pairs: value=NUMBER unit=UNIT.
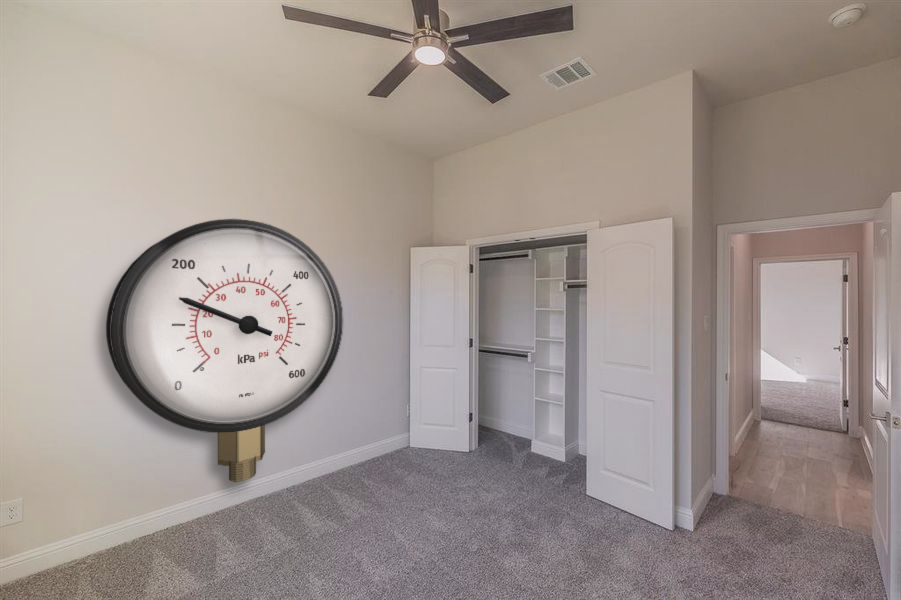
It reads value=150 unit=kPa
